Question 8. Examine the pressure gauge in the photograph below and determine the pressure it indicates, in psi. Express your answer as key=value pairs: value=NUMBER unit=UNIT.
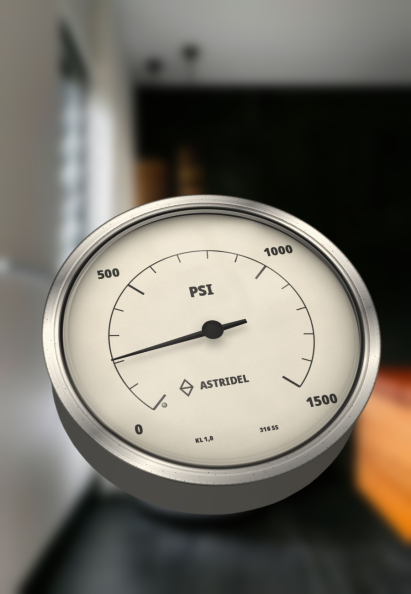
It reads value=200 unit=psi
